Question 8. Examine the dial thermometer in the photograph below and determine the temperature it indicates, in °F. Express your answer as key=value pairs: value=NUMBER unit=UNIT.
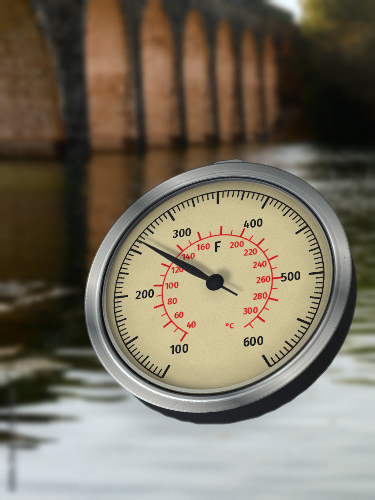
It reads value=260 unit=°F
